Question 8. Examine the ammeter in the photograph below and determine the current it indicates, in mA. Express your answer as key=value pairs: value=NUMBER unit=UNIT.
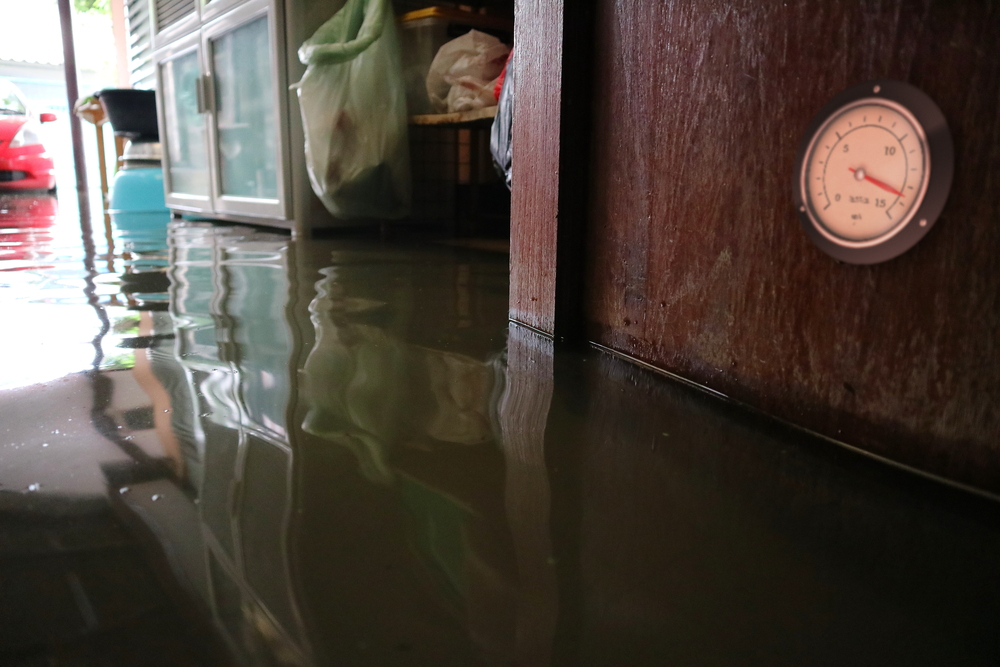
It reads value=13.5 unit=mA
